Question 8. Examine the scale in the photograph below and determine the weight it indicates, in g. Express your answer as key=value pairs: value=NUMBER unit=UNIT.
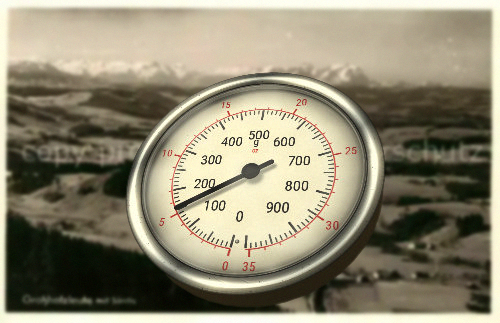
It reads value=150 unit=g
